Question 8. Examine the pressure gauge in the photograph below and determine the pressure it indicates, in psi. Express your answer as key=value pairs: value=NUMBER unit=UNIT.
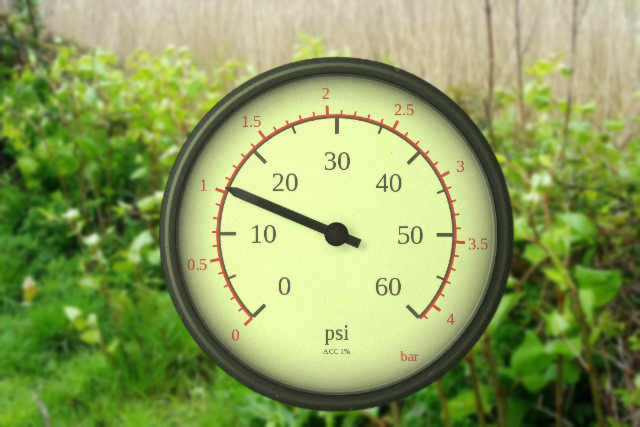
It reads value=15 unit=psi
